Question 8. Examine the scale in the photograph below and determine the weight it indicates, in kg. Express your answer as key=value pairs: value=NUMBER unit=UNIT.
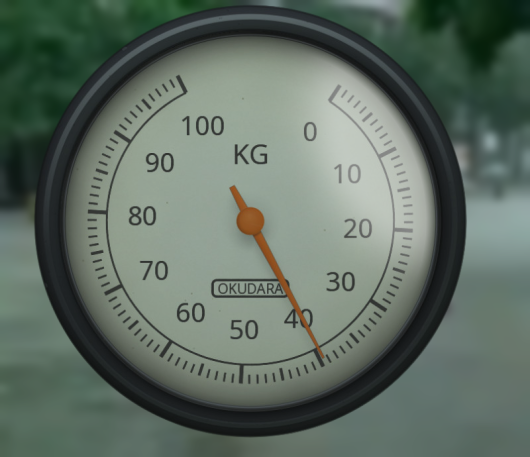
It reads value=39.5 unit=kg
